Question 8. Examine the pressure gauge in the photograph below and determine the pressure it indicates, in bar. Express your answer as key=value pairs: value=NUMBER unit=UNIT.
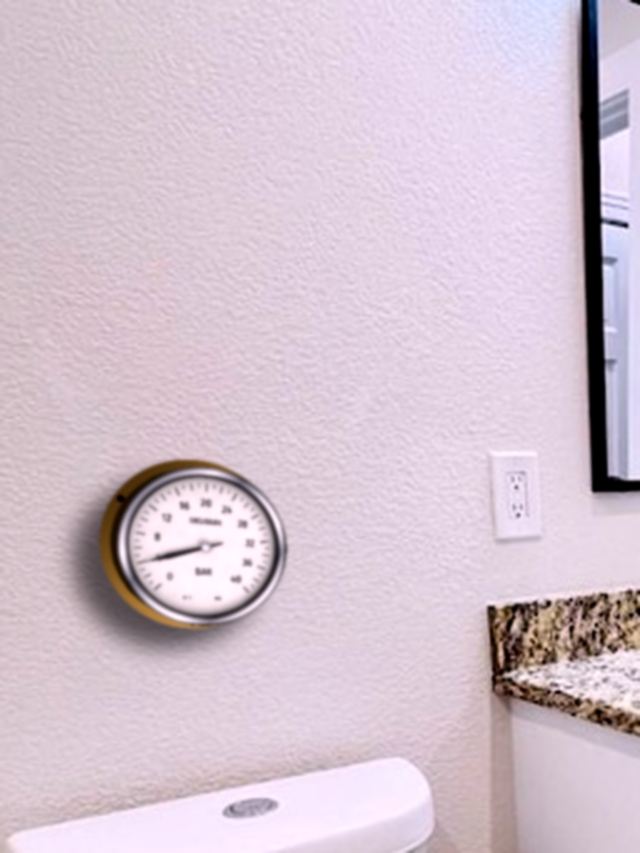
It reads value=4 unit=bar
